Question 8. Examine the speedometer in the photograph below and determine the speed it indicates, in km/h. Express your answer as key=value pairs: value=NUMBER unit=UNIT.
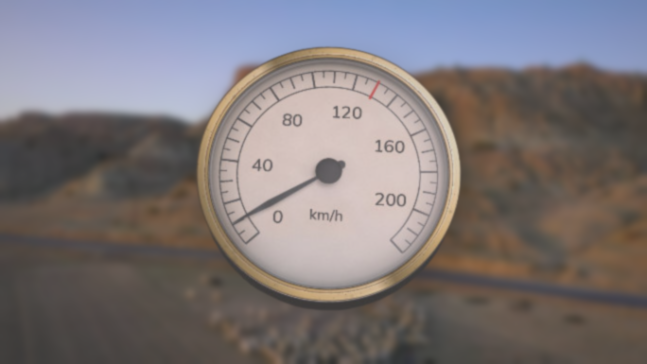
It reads value=10 unit=km/h
